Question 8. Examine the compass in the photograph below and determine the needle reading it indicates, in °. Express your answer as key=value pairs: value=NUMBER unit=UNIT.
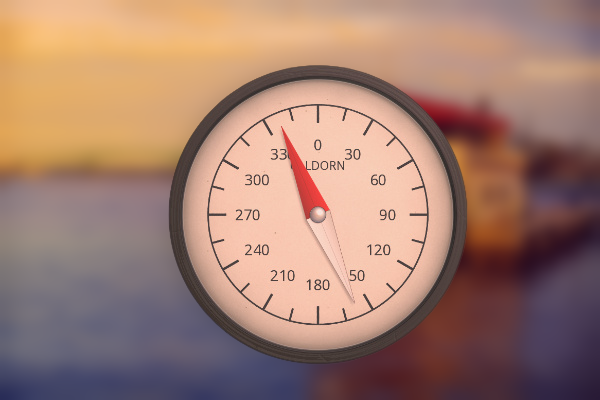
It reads value=337.5 unit=°
